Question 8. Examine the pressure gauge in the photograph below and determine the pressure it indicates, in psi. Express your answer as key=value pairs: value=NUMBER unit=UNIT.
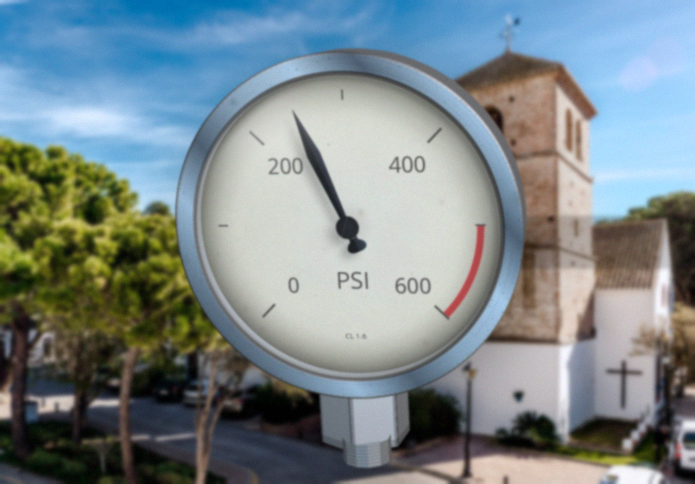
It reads value=250 unit=psi
